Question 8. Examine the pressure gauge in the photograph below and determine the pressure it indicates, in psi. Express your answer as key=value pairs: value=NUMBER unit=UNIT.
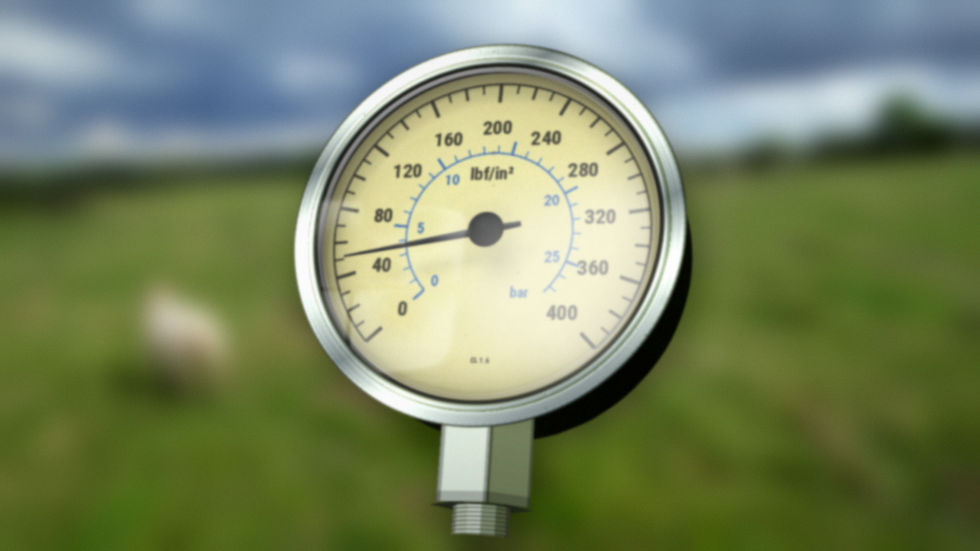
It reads value=50 unit=psi
